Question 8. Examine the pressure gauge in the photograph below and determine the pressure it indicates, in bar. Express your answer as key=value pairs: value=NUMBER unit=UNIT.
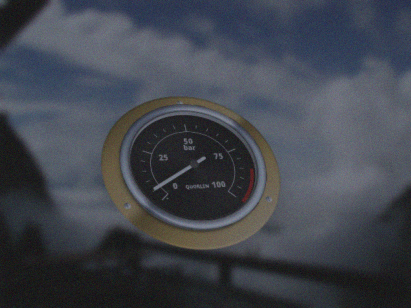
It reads value=5 unit=bar
